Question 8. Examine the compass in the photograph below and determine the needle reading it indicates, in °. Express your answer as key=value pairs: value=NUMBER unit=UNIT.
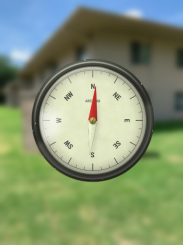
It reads value=5 unit=°
